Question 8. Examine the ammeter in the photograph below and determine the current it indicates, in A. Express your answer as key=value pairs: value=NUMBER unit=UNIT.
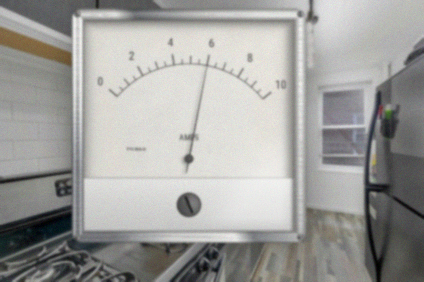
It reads value=6 unit=A
